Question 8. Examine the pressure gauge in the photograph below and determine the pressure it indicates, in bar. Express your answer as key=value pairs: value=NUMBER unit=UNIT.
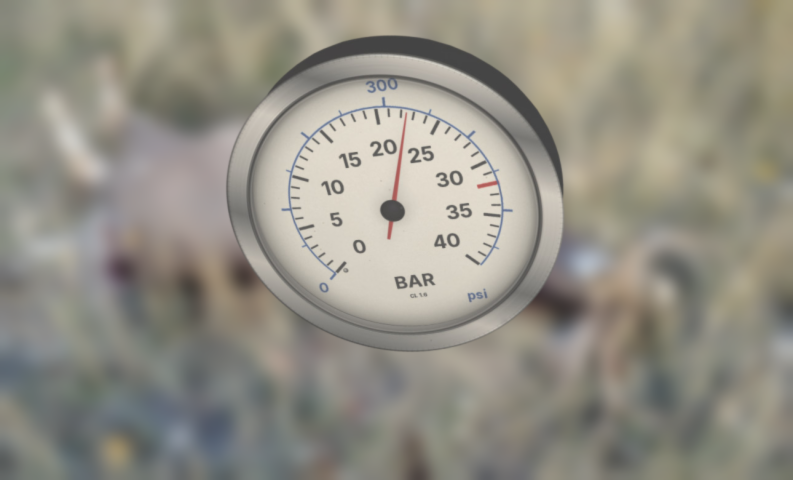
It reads value=22.5 unit=bar
